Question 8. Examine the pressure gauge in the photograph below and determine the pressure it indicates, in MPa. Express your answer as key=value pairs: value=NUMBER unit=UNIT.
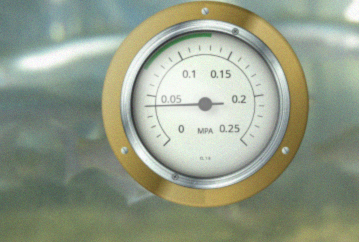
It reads value=0.04 unit=MPa
